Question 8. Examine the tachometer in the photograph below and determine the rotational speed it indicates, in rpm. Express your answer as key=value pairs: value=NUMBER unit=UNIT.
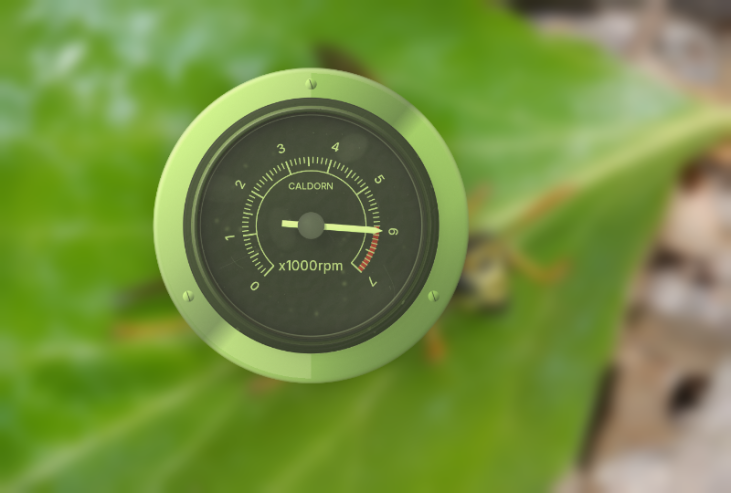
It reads value=6000 unit=rpm
